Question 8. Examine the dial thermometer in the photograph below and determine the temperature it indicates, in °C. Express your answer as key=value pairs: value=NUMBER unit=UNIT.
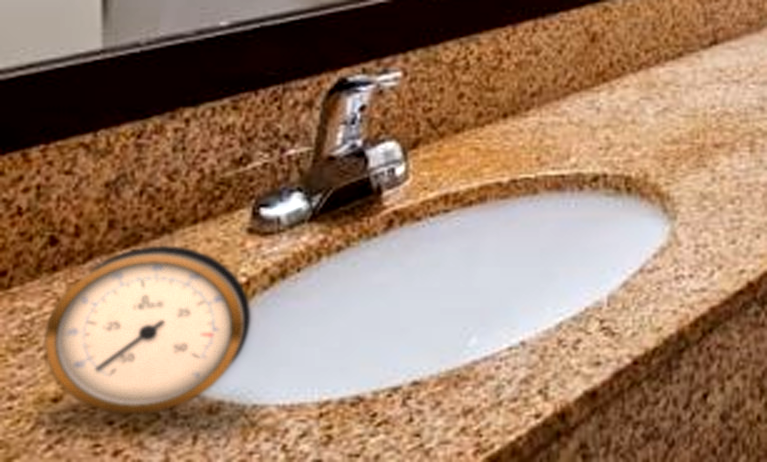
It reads value=-45 unit=°C
